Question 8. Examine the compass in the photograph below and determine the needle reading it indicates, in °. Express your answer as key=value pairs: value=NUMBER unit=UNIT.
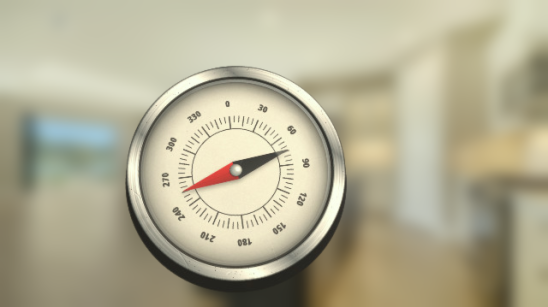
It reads value=255 unit=°
